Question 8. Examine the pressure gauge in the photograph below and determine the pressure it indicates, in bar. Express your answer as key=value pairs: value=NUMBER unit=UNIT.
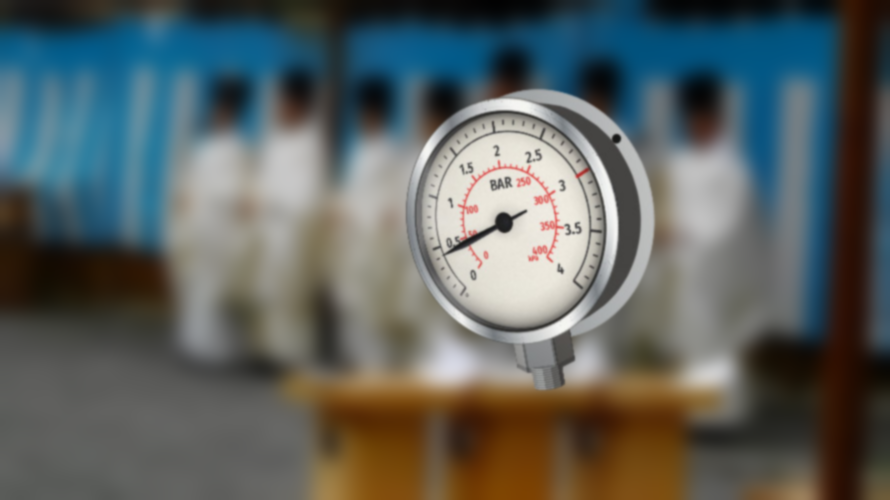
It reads value=0.4 unit=bar
